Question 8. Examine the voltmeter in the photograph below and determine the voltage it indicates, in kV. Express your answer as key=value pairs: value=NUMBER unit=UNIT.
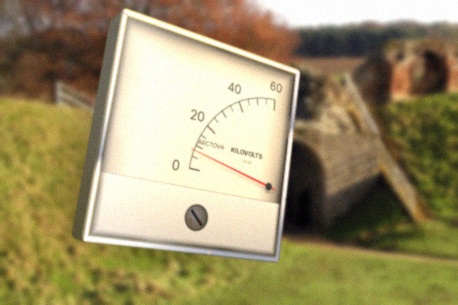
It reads value=7.5 unit=kV
